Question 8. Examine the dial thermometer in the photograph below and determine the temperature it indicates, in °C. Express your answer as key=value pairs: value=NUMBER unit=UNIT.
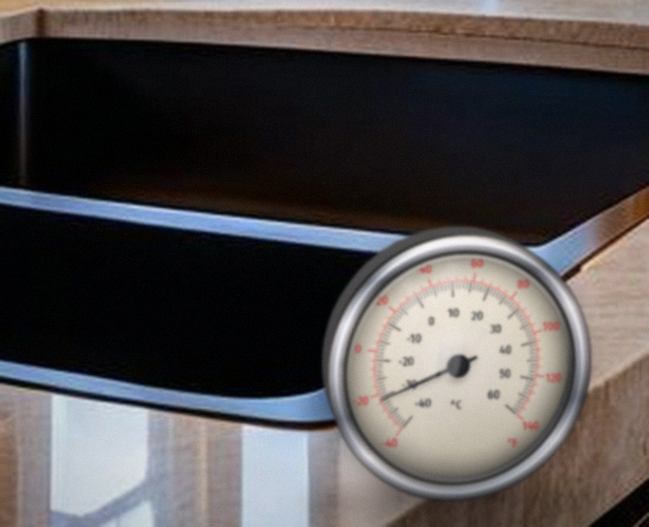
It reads value=-30 unit=°C
